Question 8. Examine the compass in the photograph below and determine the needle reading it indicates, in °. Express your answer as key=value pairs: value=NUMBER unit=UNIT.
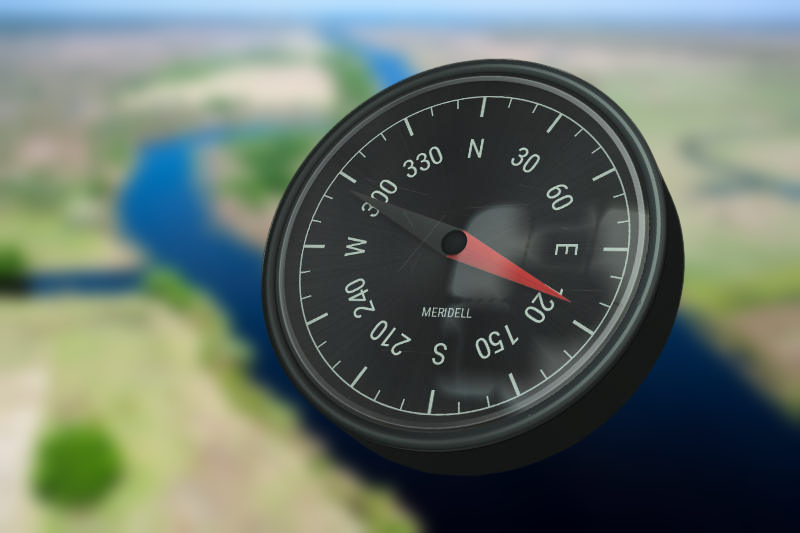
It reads value=115 unit=°
